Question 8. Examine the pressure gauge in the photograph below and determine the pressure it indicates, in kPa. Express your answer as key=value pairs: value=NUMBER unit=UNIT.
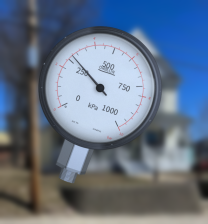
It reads value=275 unit=kPa
